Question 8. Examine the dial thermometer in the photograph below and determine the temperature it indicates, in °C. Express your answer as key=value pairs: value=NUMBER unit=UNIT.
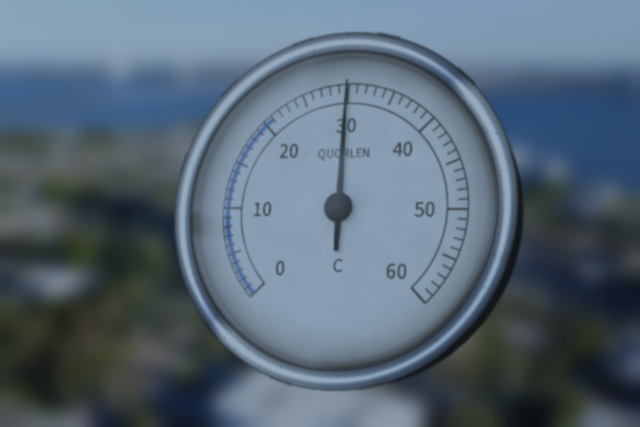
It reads value=30 unit=°C
